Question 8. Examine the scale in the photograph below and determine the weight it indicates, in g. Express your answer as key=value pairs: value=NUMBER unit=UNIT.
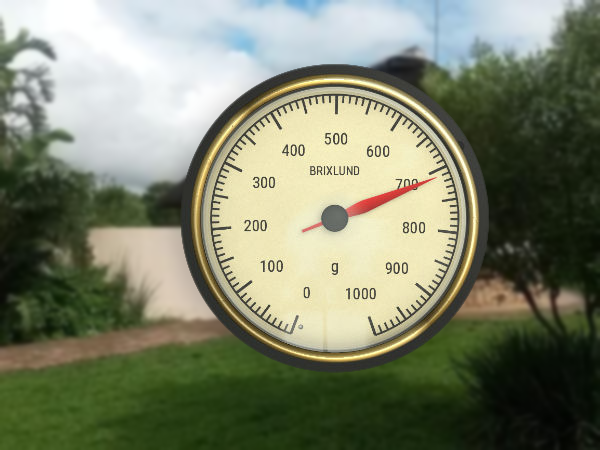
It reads value=710 unit=g
